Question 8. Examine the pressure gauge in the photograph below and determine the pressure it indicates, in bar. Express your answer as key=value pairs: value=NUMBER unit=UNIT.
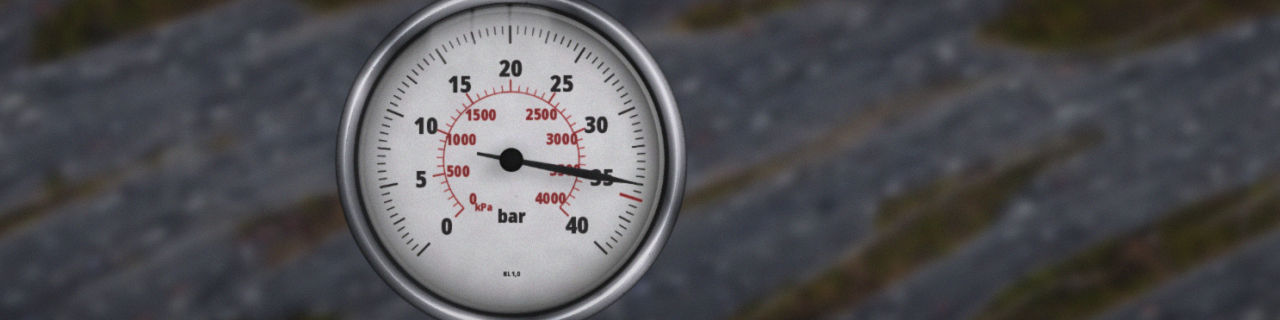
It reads value=35 unit=bar
